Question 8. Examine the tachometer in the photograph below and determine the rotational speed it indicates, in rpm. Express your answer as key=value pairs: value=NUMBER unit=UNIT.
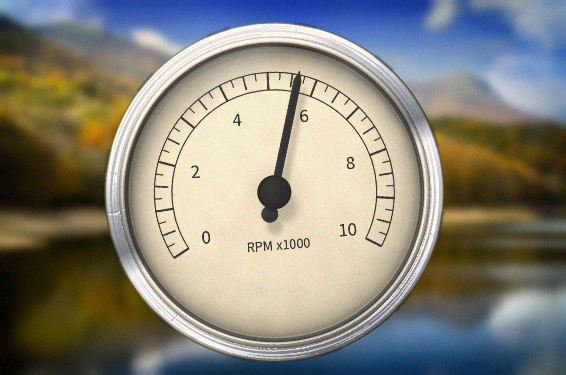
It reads value=5625 unit=rpm
